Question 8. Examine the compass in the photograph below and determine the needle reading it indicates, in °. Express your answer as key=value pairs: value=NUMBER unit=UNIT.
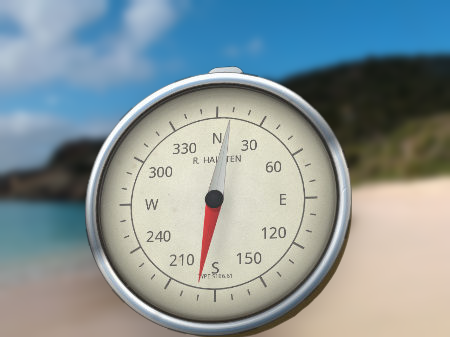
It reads value=190 unit=°
